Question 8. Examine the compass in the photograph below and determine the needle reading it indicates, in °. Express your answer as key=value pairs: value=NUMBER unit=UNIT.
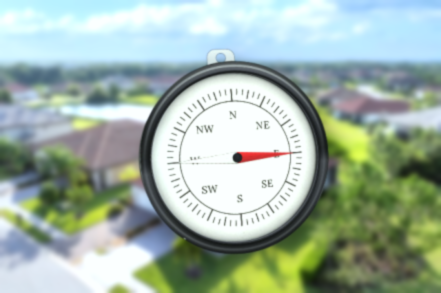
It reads value=90 unit=°
